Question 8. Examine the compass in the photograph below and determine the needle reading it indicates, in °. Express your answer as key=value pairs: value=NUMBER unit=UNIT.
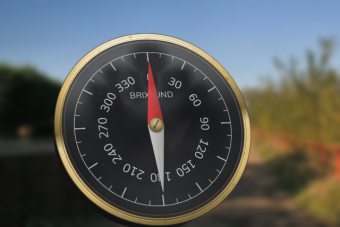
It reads value=0 unit=°
